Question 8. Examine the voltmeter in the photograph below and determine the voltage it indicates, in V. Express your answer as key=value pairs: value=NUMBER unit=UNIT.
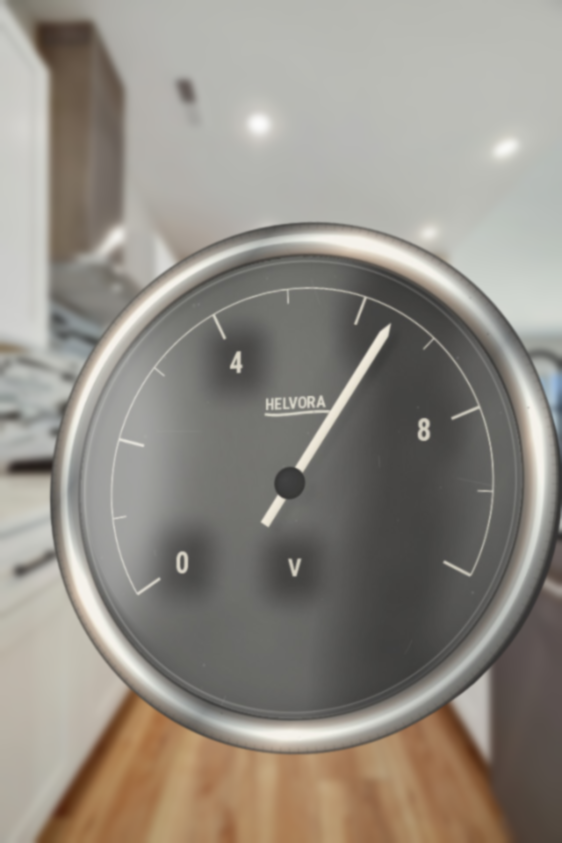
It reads value=6.5 unit=V
